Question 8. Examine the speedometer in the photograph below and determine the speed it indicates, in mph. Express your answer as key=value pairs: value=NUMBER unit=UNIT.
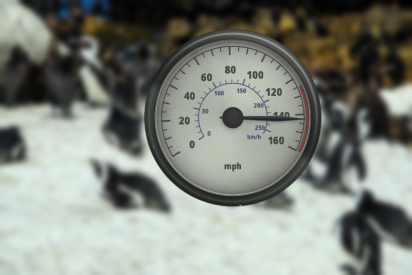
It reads value=142.5 unit=mph
